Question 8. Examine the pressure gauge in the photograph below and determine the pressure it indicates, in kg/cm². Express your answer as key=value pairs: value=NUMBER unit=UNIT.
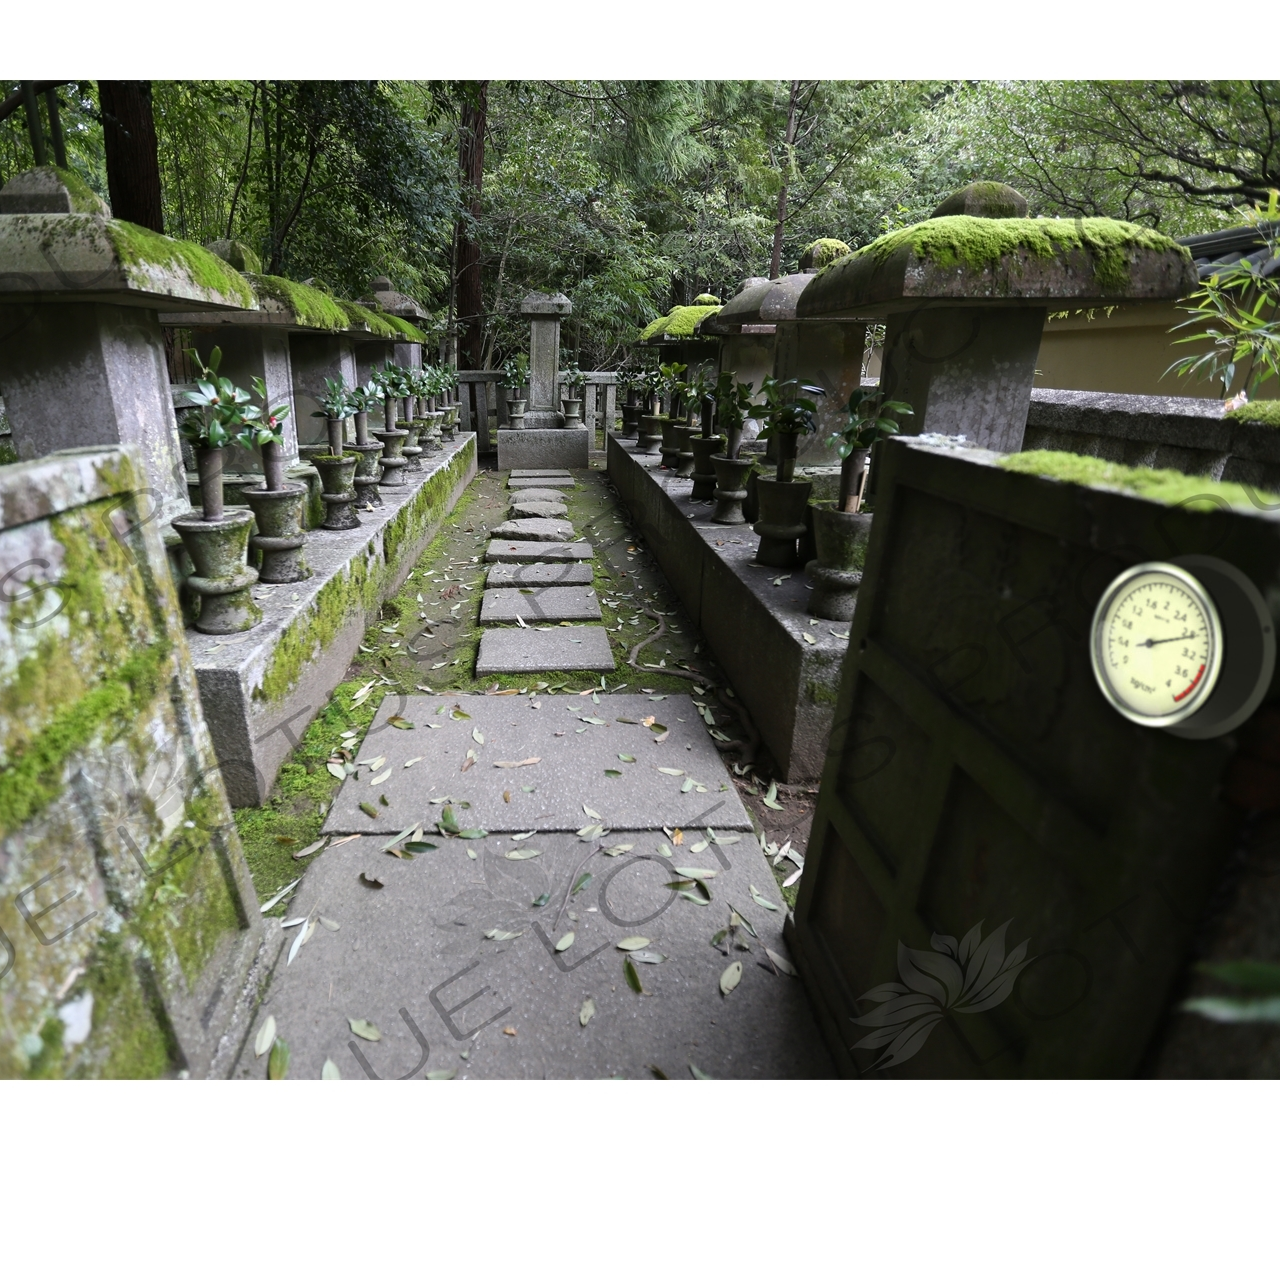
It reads value=2.9 unit=kg/cm²
